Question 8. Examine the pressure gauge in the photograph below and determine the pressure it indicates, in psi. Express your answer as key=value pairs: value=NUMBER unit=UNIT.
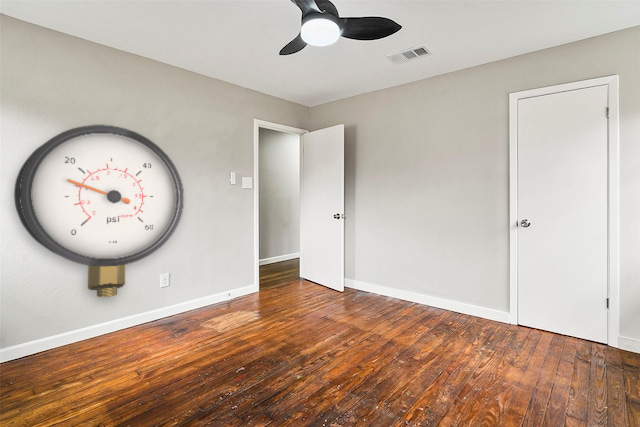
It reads value=15 unit=psi
